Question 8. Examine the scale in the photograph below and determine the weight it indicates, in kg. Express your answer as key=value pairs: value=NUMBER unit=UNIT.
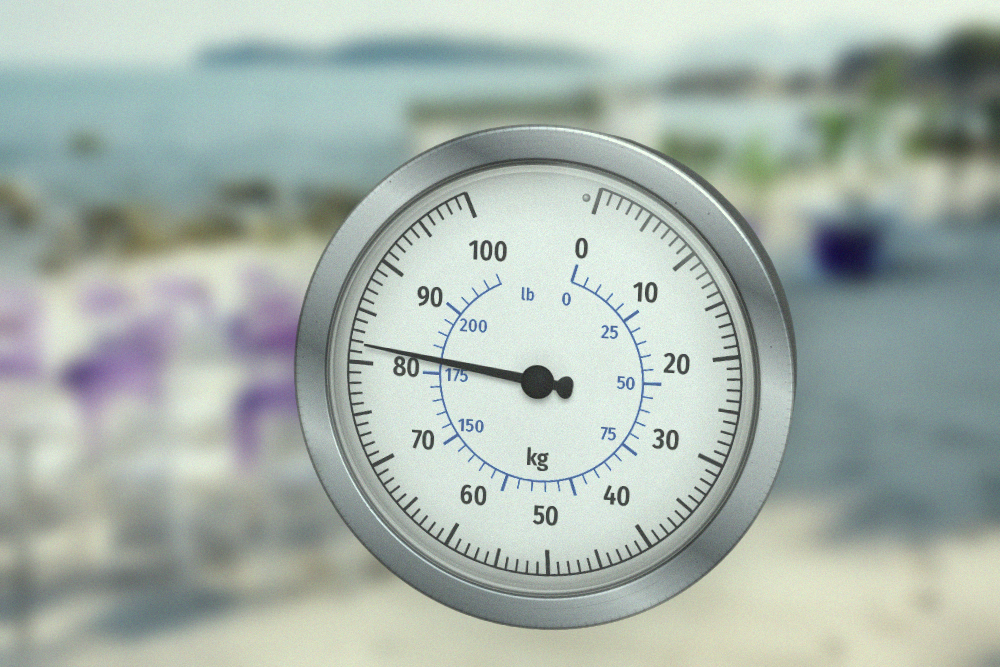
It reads value=82 unit=kg
